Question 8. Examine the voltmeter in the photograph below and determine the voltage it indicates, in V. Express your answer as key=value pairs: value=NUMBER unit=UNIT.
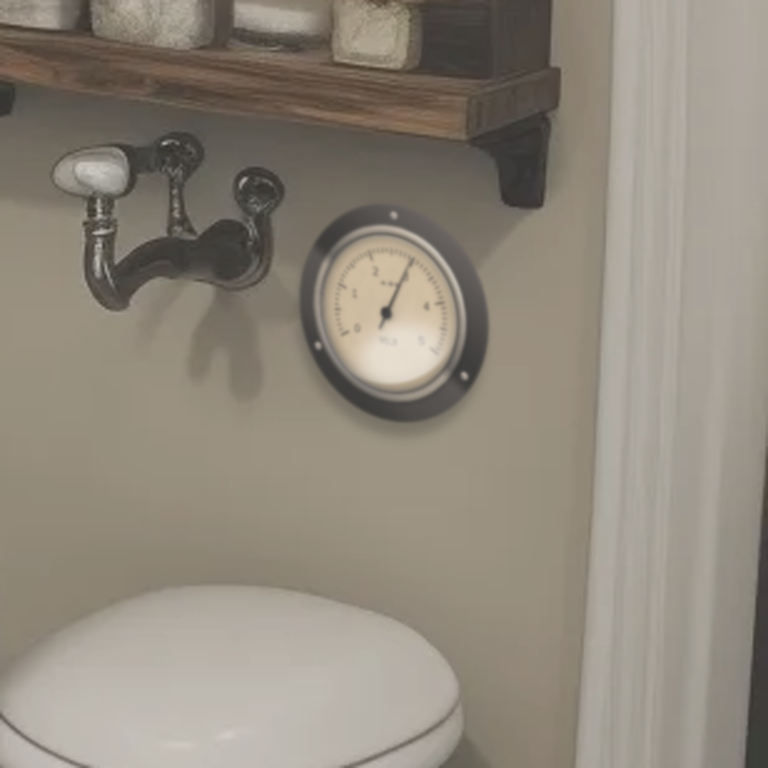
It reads value=3 unit=V
